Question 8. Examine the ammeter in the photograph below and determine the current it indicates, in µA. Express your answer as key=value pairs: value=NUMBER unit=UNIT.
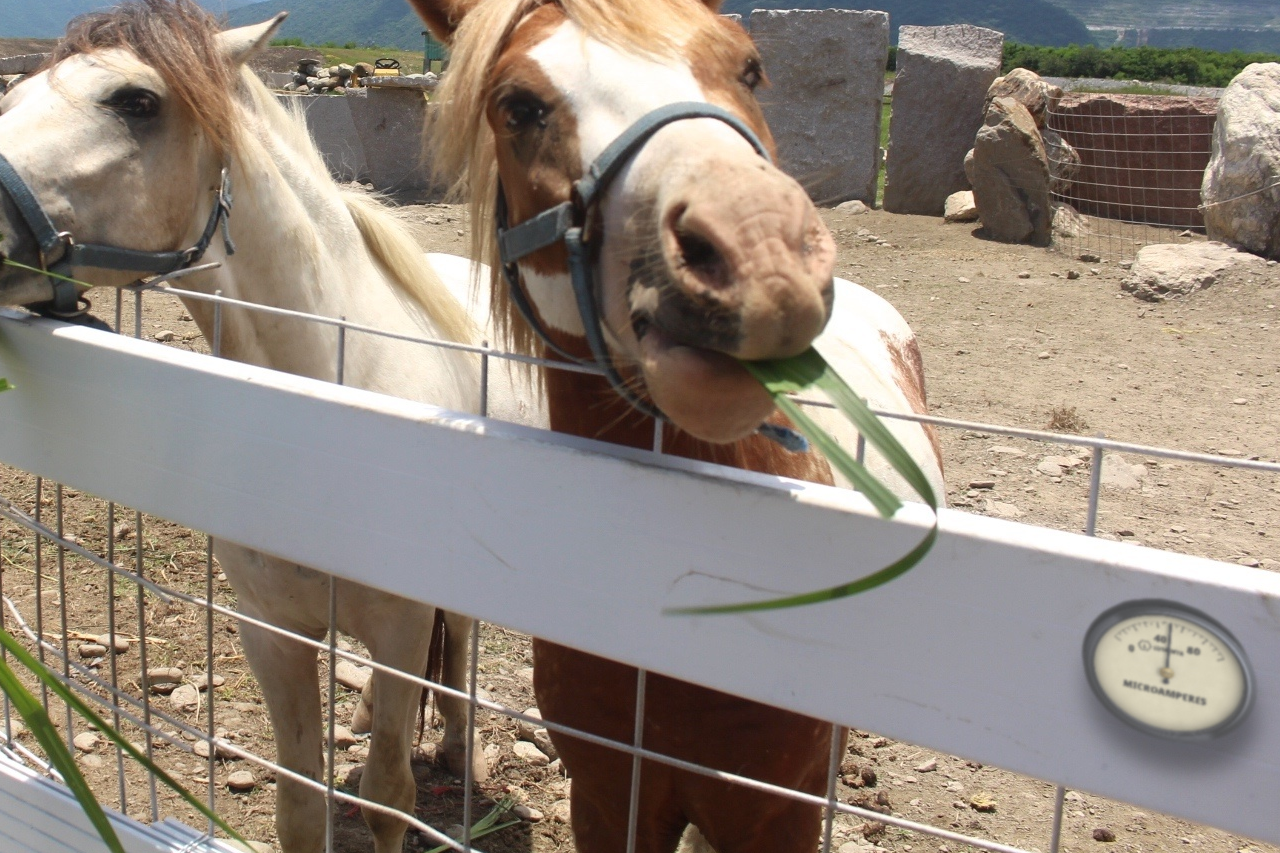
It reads value=50 unit=µA
